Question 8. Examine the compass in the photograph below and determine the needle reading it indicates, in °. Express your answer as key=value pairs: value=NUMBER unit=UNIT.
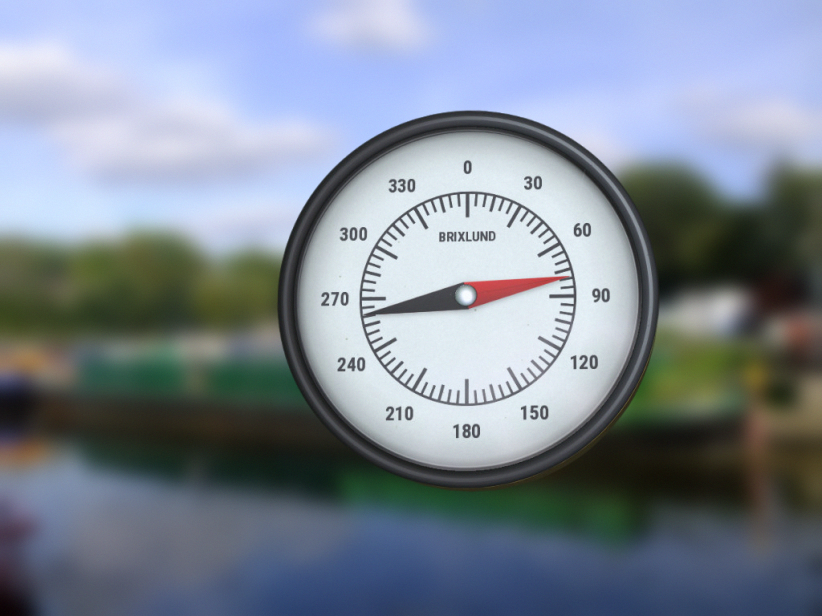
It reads value=80 unit=°
